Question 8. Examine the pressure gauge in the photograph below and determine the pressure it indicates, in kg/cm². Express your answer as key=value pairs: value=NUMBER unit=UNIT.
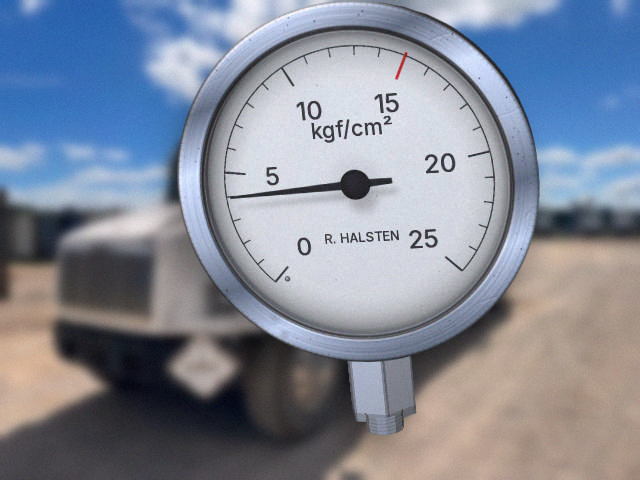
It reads value=4 unit=kg/cm²
